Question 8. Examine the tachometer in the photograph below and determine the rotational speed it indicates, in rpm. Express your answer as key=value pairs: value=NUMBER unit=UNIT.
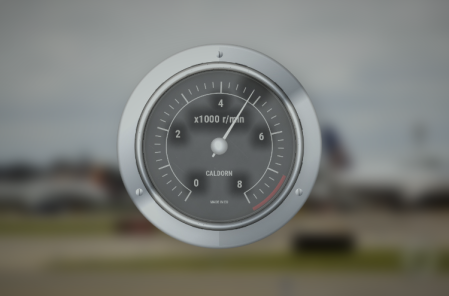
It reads value=4800 unit=rpm
